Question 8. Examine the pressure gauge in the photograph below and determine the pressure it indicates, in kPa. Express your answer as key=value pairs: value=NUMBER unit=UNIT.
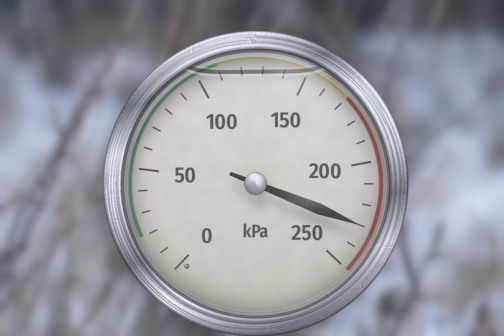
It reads value=230 unit=kPa
